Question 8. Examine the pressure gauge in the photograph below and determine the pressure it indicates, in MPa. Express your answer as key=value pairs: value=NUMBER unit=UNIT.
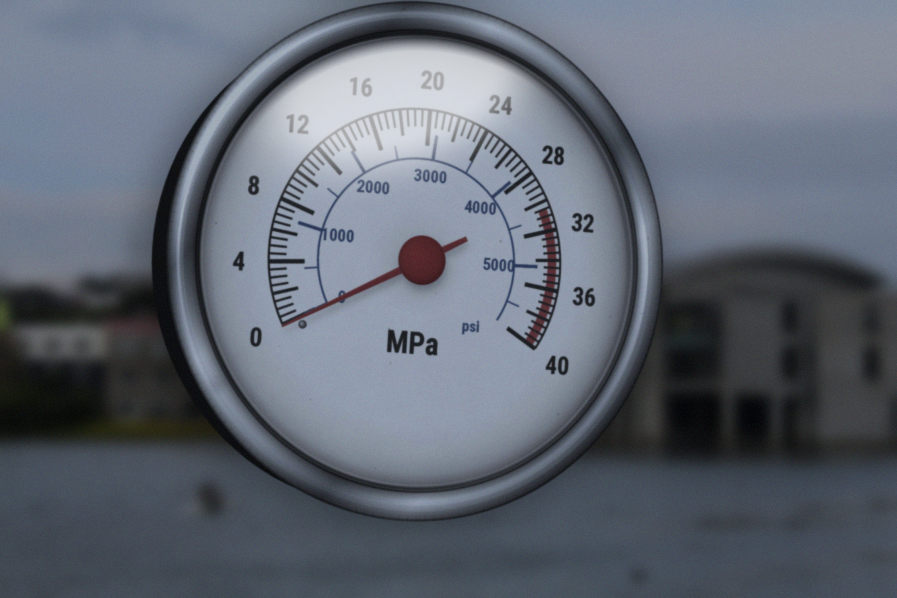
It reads value=0 unit=MPa
